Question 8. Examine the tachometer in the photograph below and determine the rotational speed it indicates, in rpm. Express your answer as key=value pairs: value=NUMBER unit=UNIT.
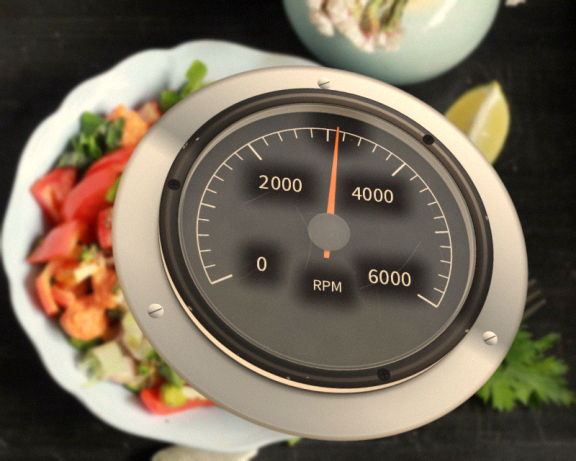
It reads value=3100 unit=rpm
